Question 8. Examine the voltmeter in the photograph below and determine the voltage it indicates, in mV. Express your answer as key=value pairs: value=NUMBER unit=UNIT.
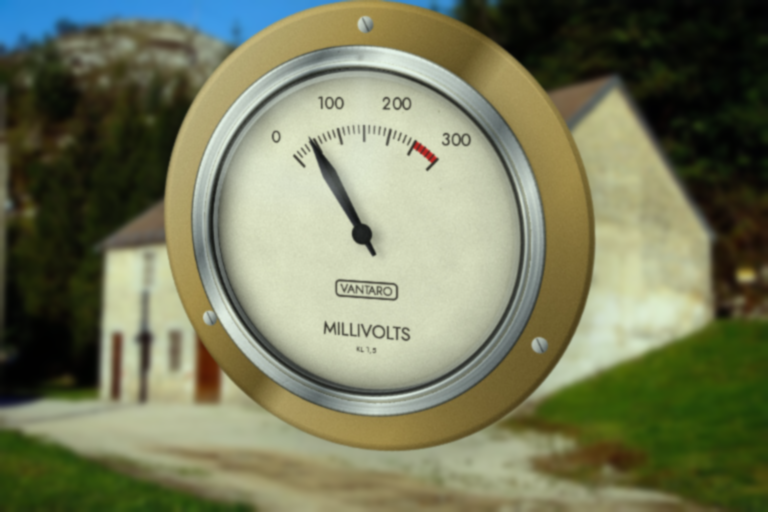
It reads value=50 unit=mV
